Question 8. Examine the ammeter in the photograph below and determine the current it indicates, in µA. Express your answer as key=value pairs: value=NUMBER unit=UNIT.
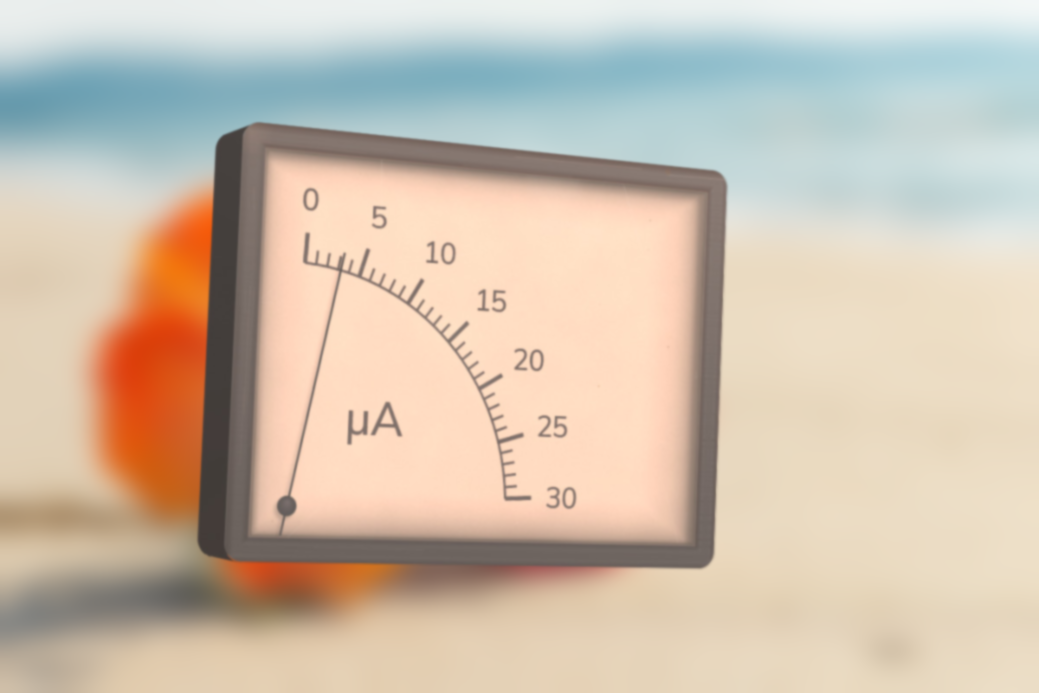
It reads value=3 unit=µA
